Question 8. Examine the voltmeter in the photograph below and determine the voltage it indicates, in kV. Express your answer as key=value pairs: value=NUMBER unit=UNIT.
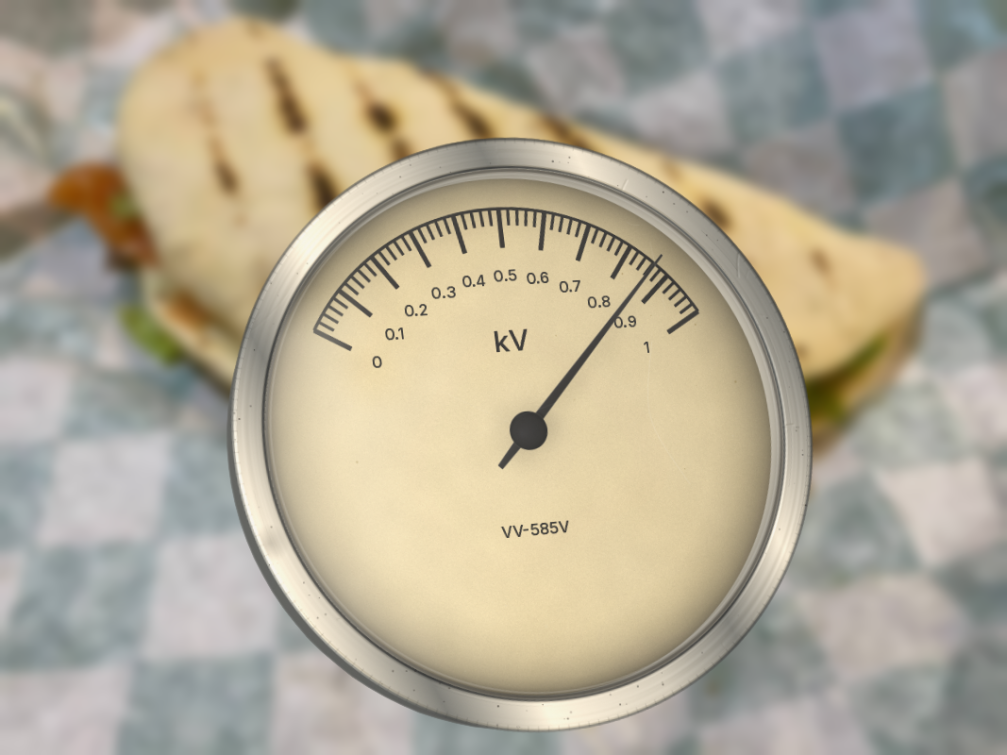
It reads value=0.86 unit=kV
